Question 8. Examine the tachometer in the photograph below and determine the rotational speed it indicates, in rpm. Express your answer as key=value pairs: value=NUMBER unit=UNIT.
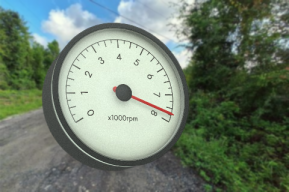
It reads value=7750 unit=rpm
